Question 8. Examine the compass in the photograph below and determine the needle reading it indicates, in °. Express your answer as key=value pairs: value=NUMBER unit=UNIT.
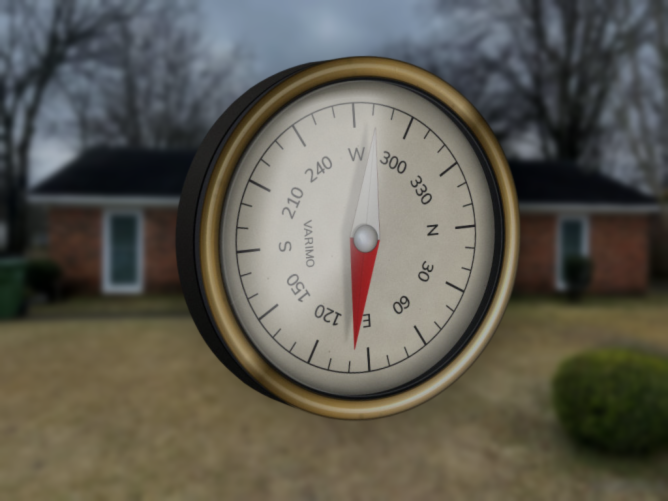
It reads value=100 unit=°
